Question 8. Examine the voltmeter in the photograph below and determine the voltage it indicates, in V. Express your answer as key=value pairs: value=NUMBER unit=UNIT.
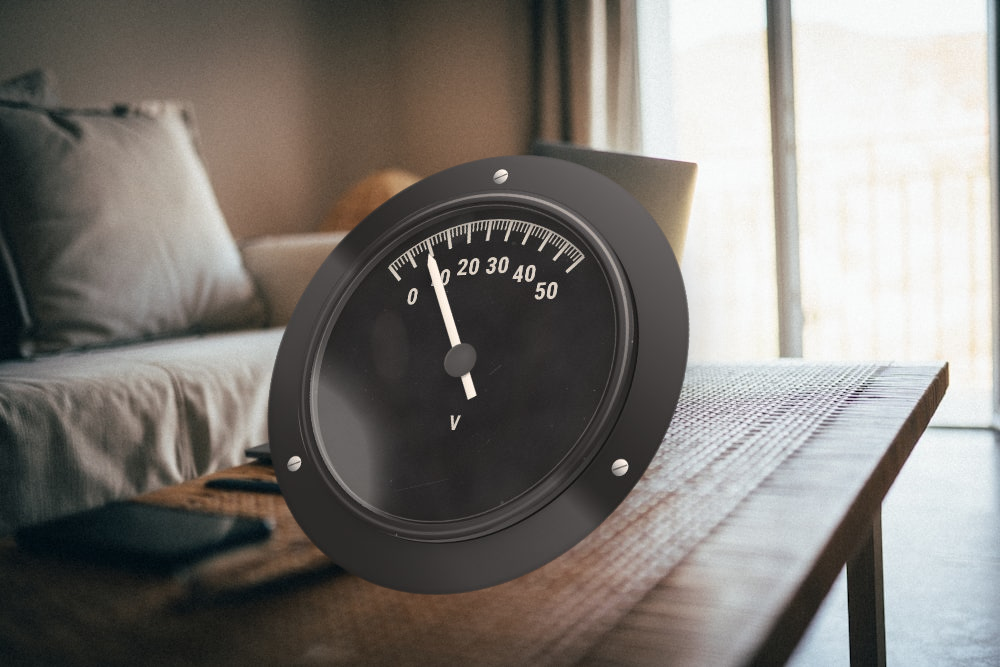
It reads value=10 unit=V
